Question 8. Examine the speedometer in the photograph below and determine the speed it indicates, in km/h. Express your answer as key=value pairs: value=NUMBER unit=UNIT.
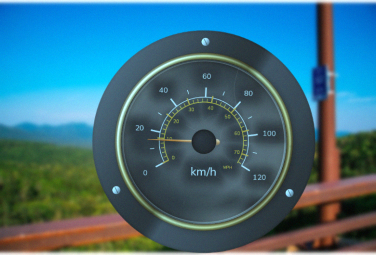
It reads value=15 unit=km/h
